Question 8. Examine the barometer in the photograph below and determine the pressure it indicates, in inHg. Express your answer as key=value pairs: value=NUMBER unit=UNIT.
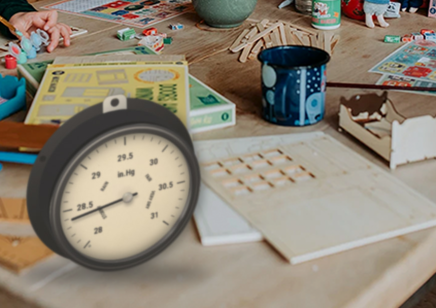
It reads value=28.4 unit=inHg
